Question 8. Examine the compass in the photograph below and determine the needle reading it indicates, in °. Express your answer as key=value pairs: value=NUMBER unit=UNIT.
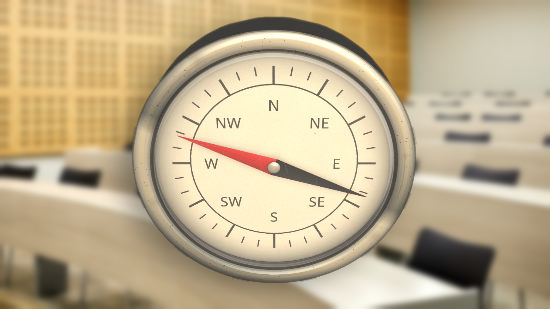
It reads value=290 unit=°
